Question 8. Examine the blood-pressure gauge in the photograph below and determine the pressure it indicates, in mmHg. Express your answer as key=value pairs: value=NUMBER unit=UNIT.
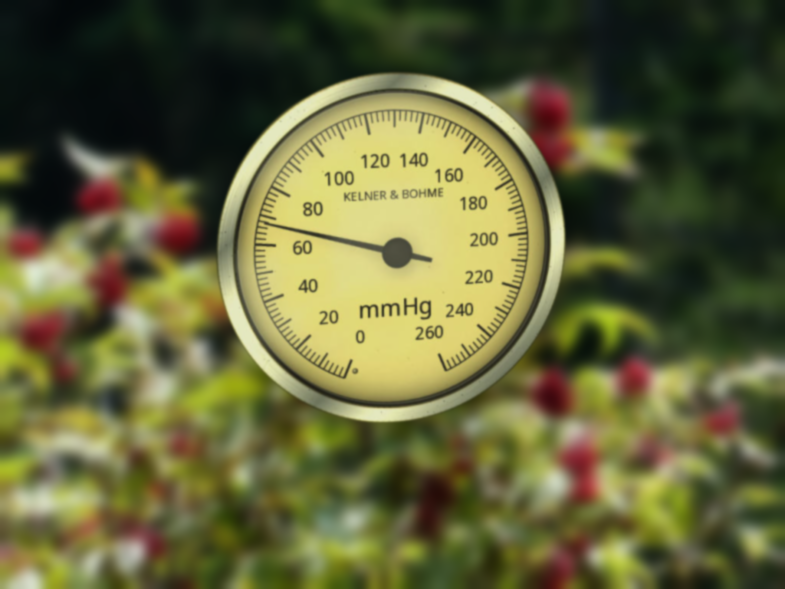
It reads value=68 unit=mmHg
